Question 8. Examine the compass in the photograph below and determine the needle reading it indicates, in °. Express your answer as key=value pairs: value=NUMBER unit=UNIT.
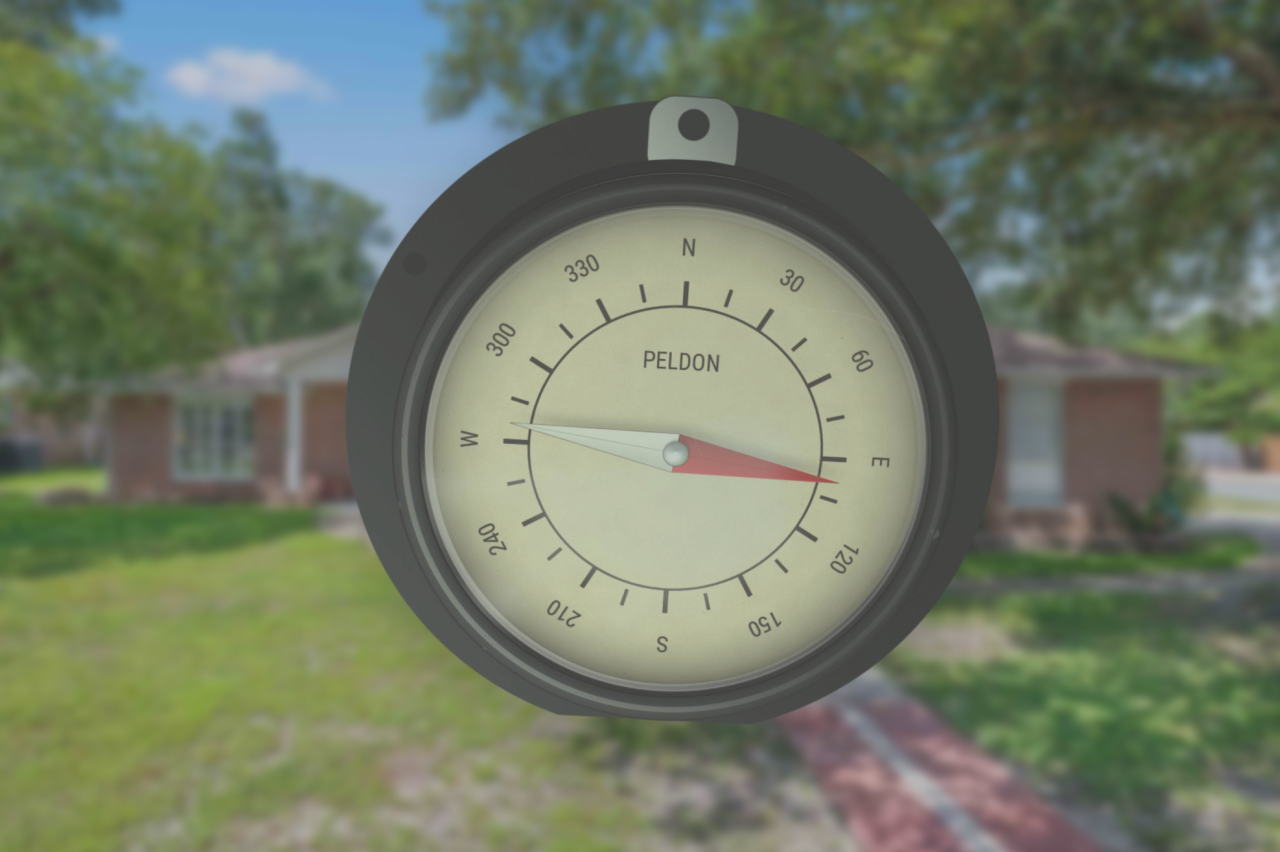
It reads value=97.5 unit=°
